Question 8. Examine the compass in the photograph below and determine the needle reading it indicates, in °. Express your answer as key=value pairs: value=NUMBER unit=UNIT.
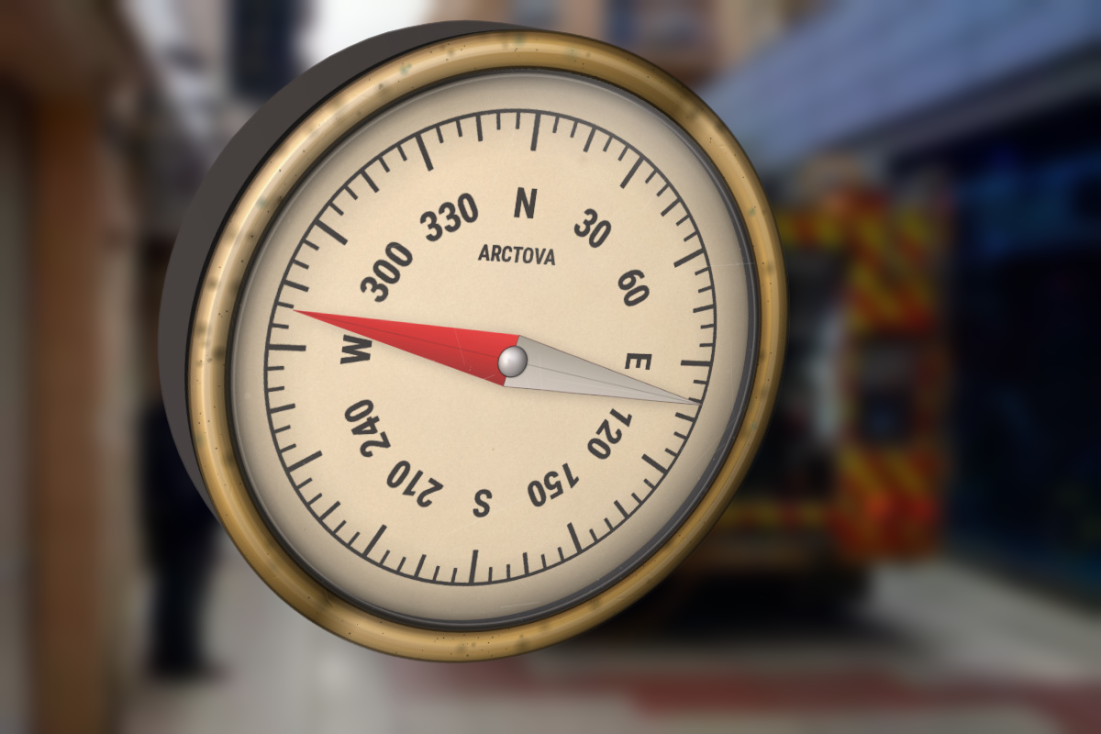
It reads value=280 unit=°
